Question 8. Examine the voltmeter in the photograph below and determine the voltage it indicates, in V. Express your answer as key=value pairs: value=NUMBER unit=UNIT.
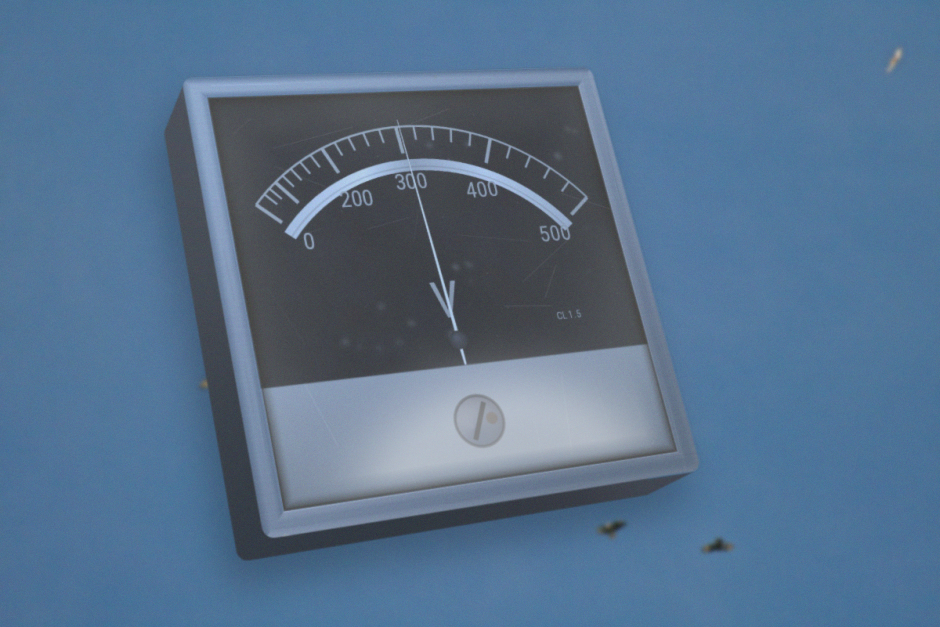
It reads value=300 unit=V
